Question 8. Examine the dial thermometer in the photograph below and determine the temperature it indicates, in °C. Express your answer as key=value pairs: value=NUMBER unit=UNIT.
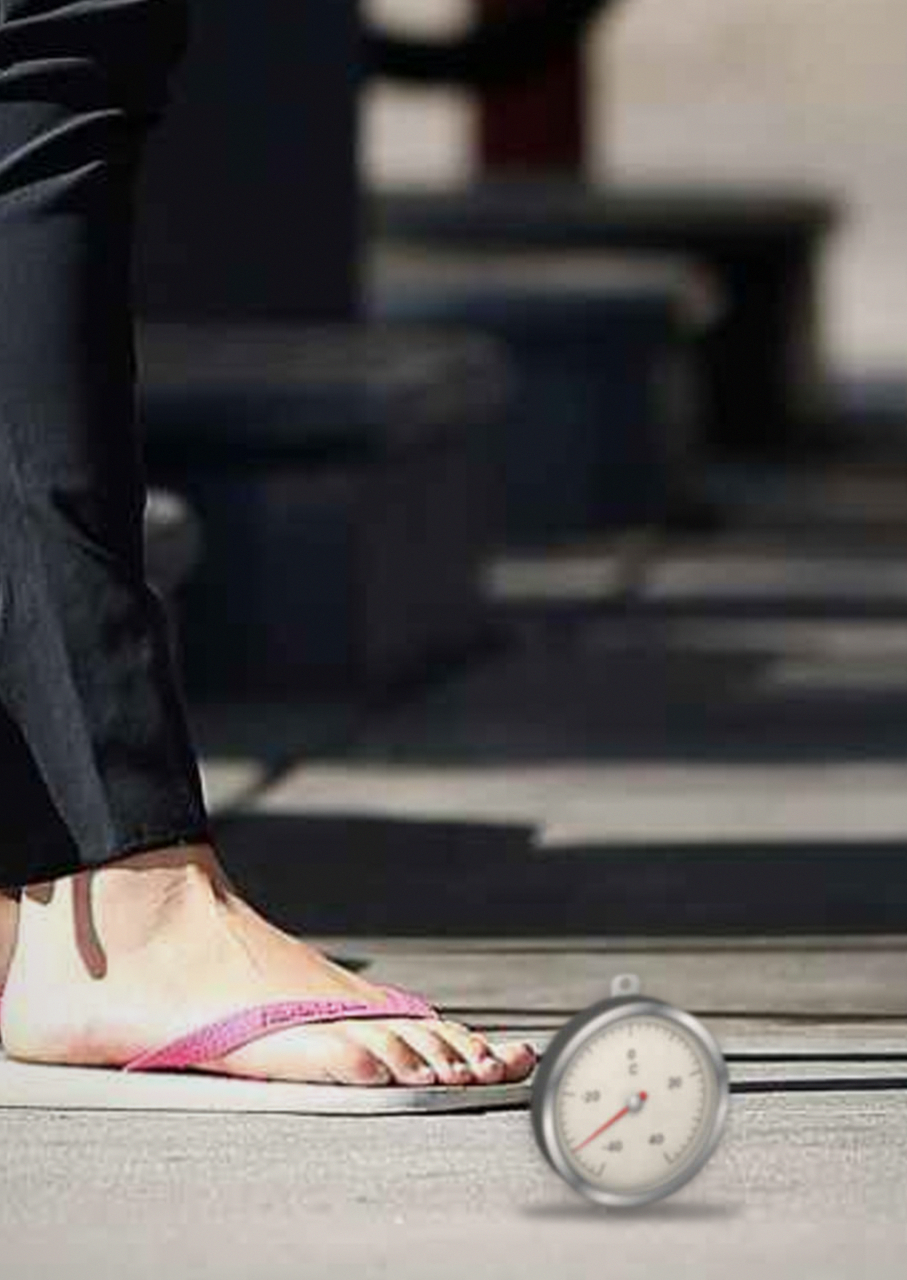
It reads value=-32 unit=°C
